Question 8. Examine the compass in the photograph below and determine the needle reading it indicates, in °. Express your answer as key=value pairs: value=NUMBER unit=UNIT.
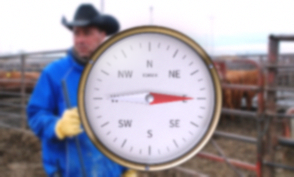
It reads value=90 unit=°
